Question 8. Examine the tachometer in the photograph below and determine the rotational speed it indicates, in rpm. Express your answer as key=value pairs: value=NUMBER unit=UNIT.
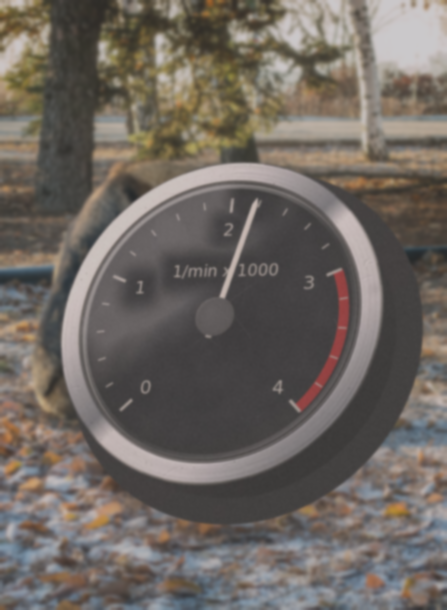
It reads value=2200 unit=rpm
